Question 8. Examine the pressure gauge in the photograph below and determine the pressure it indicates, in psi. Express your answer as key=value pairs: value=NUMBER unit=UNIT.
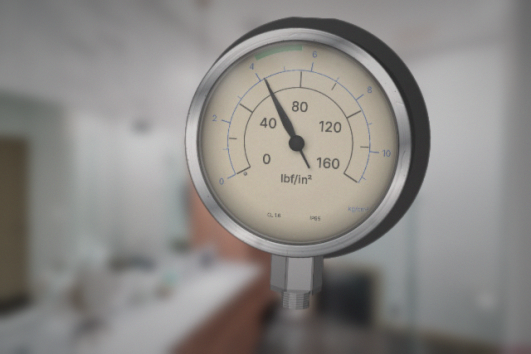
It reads value=60 unit=psi
